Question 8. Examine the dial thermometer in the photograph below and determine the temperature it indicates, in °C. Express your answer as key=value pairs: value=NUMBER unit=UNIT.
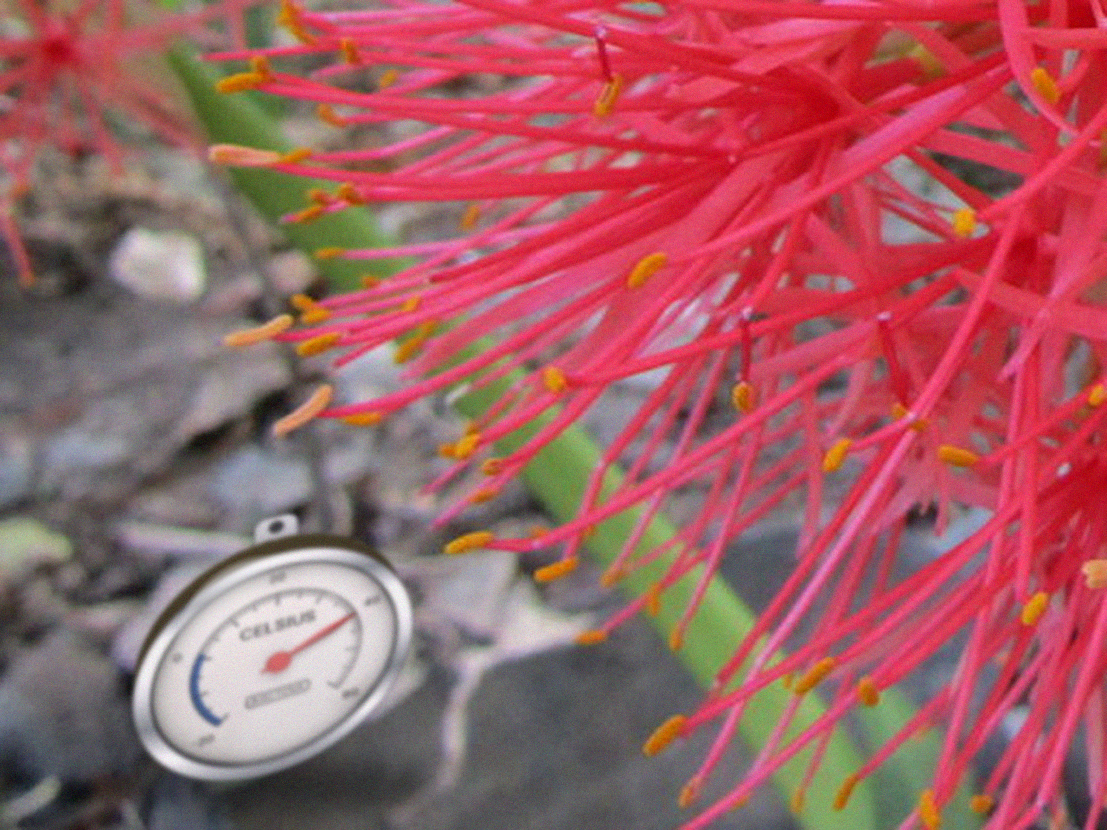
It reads value=40 unit=°C
